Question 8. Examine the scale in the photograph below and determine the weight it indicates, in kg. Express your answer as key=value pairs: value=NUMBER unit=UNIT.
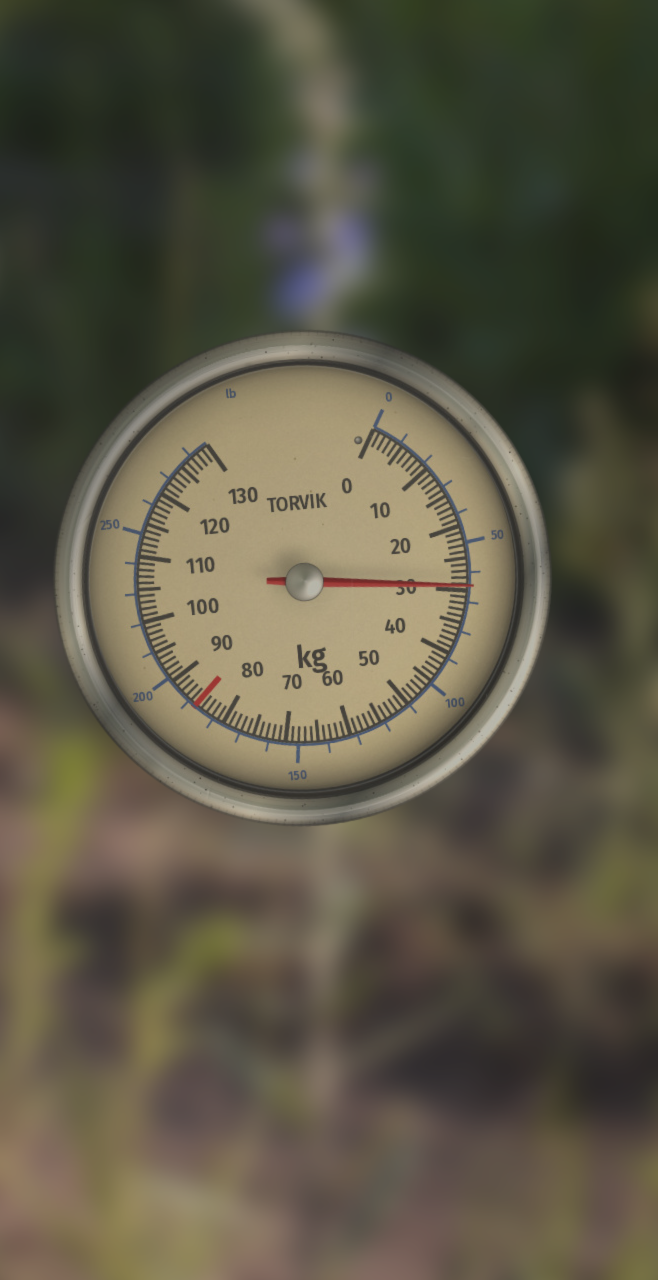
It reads value=29 unit=kg
